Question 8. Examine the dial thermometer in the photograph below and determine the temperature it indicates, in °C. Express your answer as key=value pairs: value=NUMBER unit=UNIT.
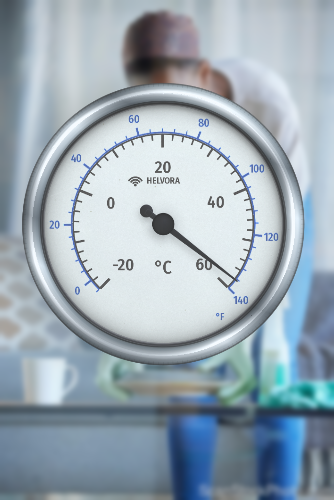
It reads value=58 unit=°C
